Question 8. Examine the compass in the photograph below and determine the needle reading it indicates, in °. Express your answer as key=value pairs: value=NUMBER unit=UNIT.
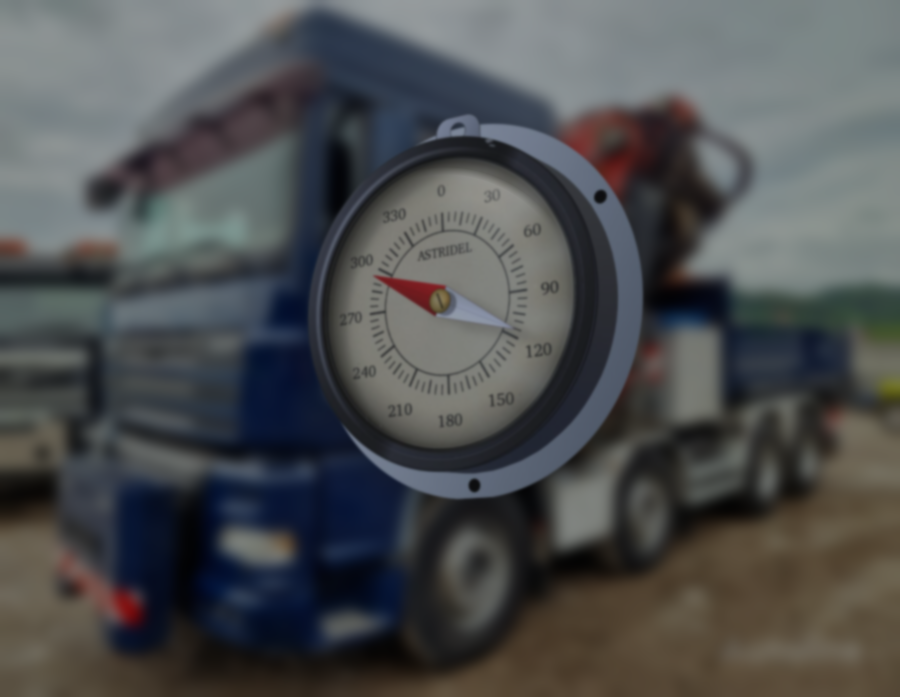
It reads value=295 unit=°
